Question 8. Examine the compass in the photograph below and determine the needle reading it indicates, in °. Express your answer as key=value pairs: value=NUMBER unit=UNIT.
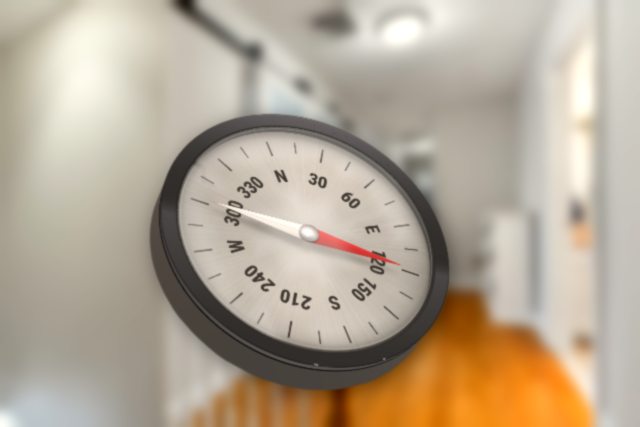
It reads value=120 unit=°
